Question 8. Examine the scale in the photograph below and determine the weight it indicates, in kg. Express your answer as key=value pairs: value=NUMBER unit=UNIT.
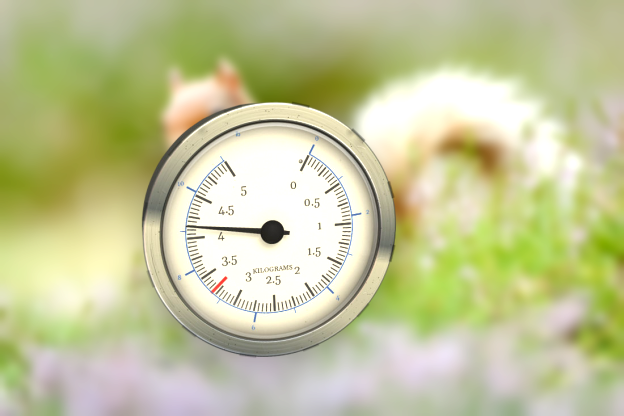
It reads value=4.15 unit=kg
